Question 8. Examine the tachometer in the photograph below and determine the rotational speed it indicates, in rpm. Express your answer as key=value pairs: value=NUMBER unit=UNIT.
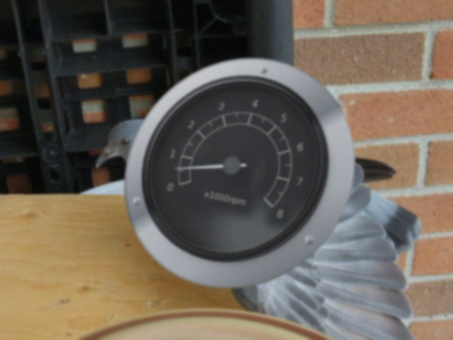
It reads value=500 unit=rpm
